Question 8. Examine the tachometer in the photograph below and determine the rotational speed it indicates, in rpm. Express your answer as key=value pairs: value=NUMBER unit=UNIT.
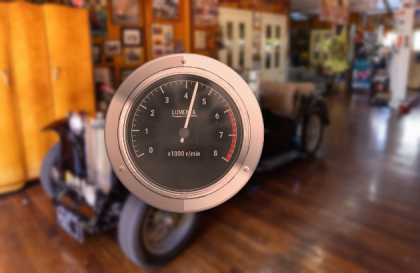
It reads value=4400 unit=rpm
